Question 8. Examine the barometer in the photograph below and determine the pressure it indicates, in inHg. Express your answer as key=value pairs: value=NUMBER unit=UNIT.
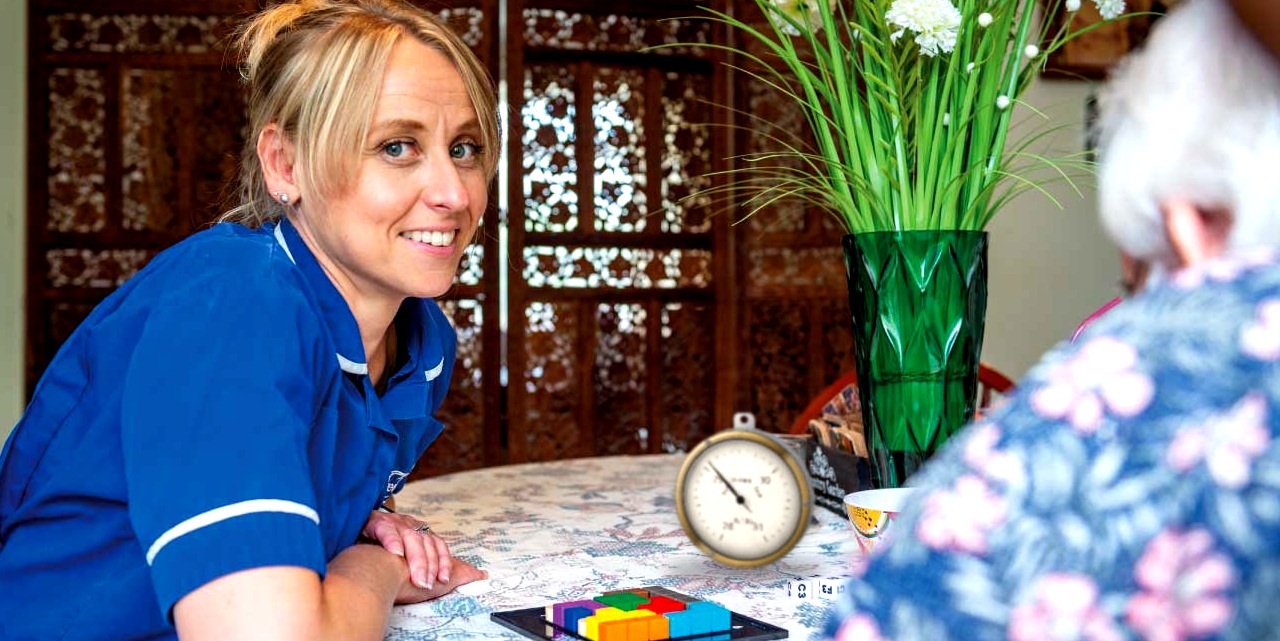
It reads value=29.1 unit=inHg
